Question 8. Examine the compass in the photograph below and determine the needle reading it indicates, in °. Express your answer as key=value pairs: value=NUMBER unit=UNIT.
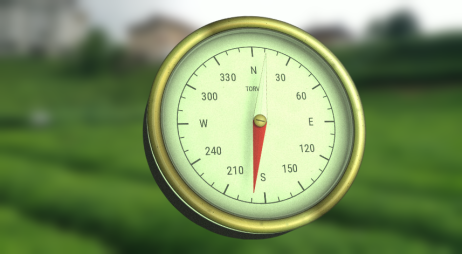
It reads value=190 unit=°
